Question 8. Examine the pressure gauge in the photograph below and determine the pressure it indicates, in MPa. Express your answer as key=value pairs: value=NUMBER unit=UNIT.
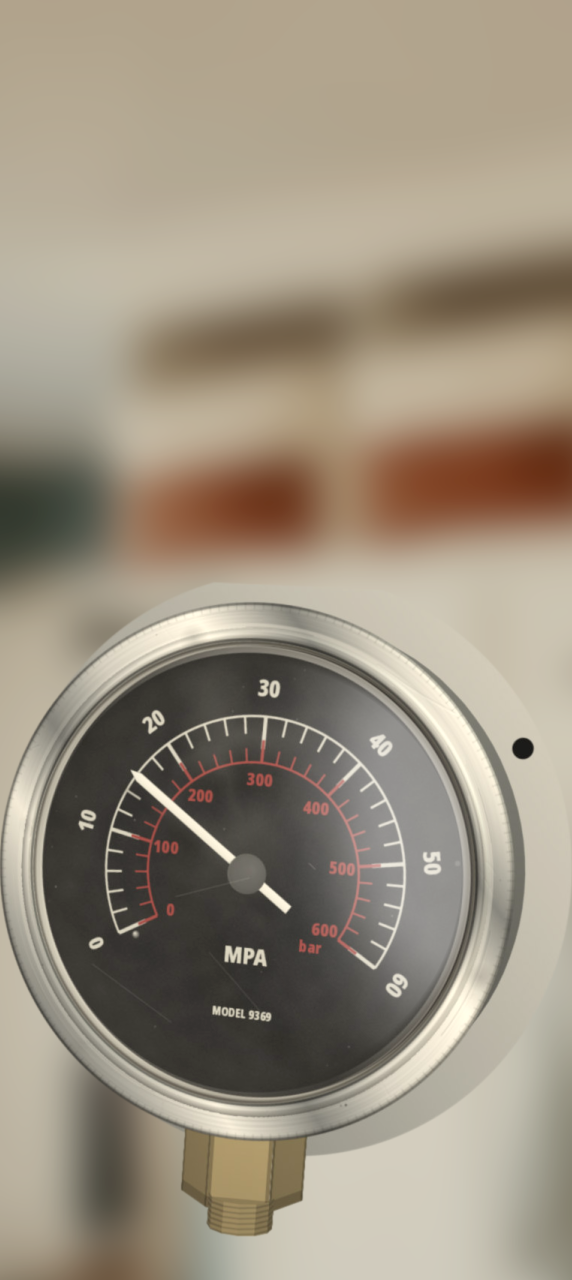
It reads value=16 unit=MPa
